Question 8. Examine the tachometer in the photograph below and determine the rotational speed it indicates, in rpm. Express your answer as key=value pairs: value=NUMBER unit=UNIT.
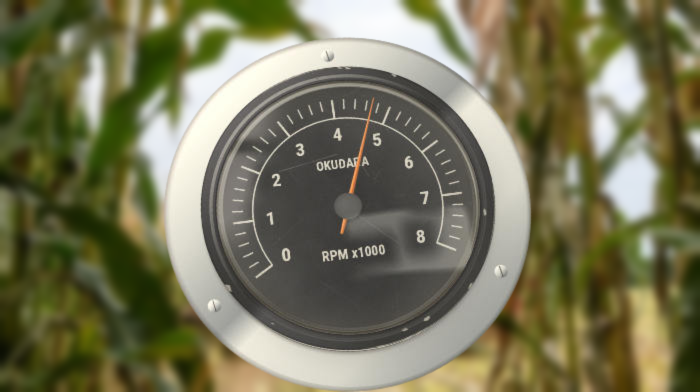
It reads value=4700 unit=rpm
